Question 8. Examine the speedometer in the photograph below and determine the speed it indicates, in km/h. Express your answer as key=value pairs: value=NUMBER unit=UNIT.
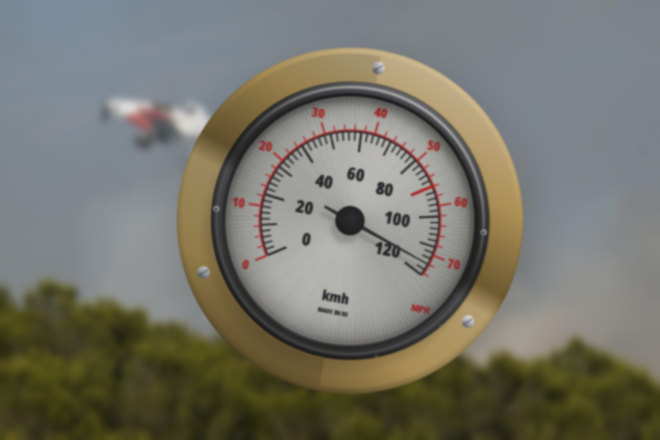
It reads value=116 unit=km/h
